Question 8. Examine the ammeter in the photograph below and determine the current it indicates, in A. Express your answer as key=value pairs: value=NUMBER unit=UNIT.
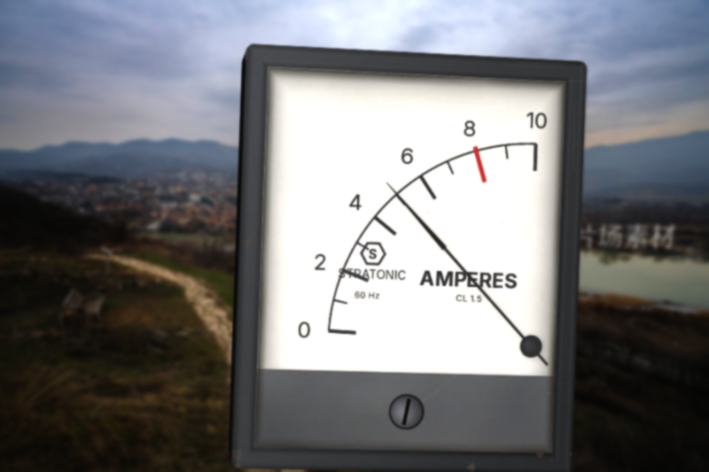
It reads value=5 unit=A
